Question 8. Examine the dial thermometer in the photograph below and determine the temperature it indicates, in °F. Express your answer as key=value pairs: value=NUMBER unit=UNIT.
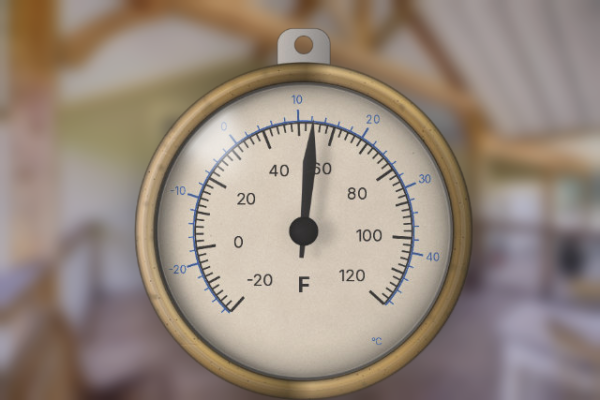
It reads value=54 unit=°F
